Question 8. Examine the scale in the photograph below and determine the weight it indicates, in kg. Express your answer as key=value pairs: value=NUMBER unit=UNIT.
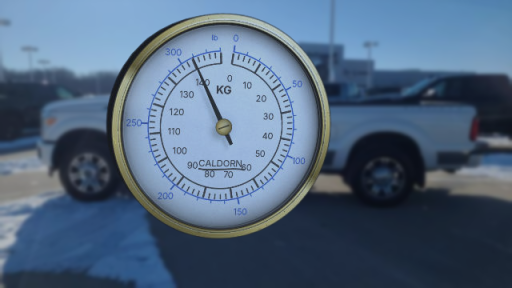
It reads value=140 unit=kg
